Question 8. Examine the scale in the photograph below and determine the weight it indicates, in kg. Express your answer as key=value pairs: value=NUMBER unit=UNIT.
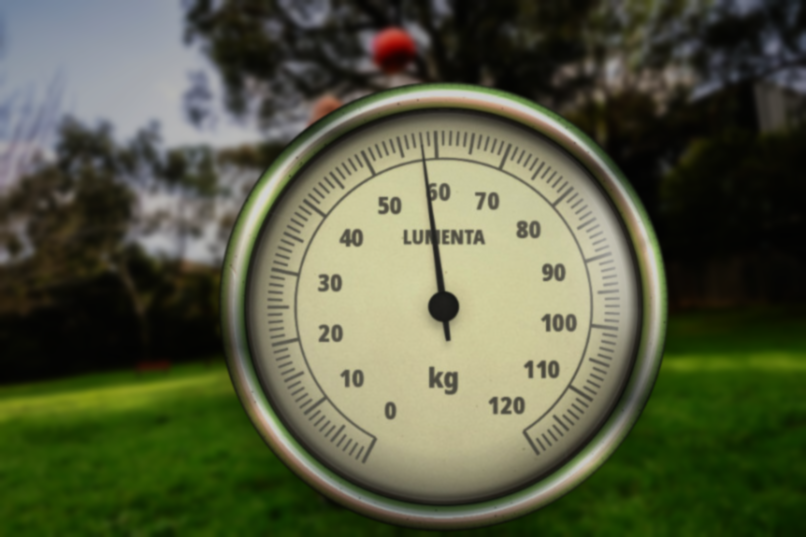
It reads value=58 unit=kg
